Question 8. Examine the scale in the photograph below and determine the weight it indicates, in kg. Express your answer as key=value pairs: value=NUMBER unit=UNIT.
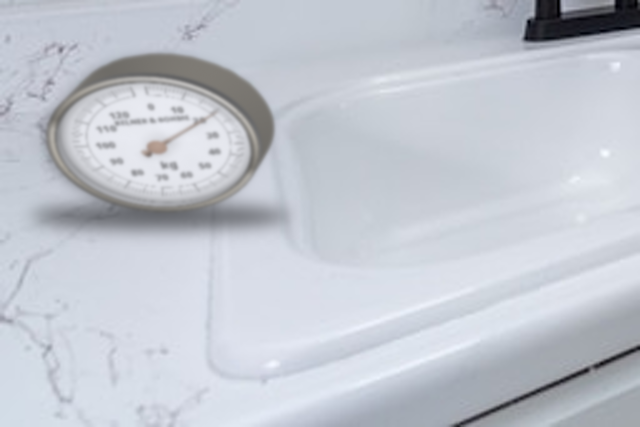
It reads value=20 unit=kg
